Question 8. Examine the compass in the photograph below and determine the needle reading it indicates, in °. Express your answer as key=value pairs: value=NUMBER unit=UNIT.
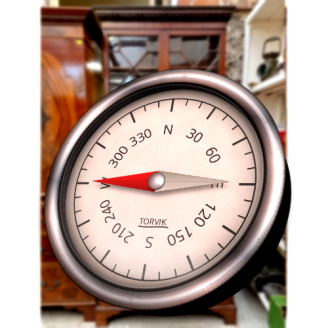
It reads value=270 unit=°
